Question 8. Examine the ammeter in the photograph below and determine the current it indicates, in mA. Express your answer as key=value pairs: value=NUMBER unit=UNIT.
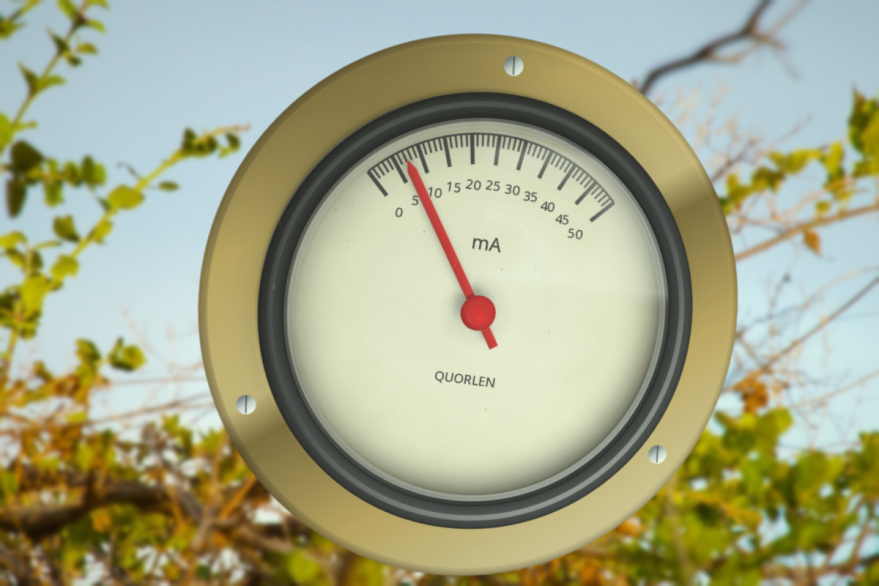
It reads value=7 unit=mA
